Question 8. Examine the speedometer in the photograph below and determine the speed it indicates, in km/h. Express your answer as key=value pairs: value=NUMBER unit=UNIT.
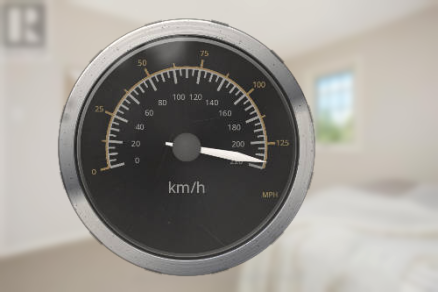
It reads value=215 unit=km/h
